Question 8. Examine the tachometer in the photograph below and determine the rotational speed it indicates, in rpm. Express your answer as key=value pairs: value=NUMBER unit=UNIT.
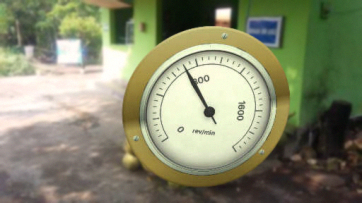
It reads value=700 unit=rpm
